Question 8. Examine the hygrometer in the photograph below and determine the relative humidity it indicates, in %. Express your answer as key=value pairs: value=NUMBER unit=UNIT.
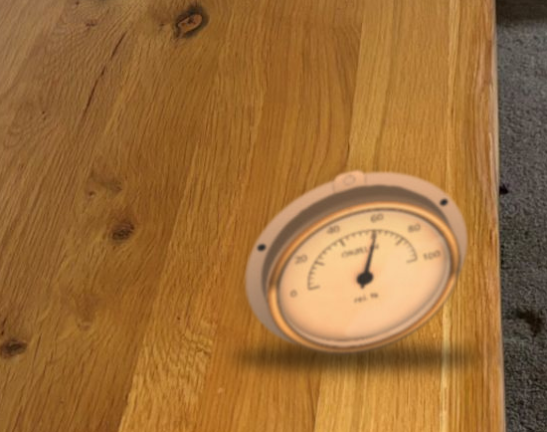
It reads value=60 unit=%
